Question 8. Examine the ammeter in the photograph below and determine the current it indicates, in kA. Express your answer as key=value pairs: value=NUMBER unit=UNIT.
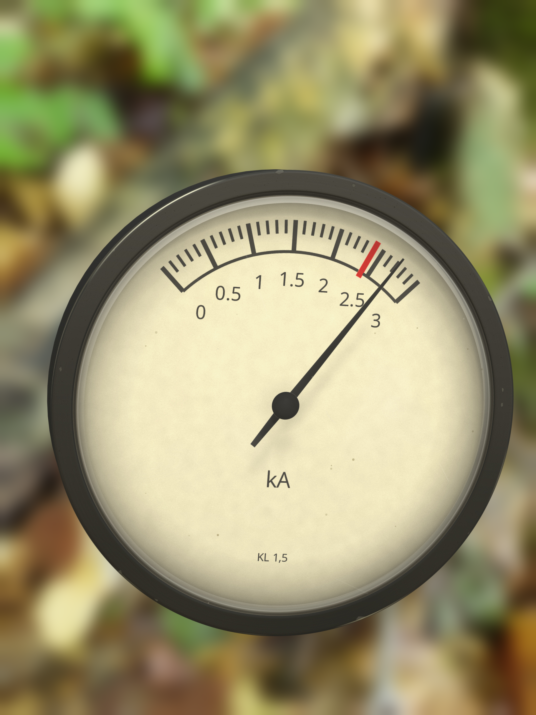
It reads value=2.7 unit=kA
